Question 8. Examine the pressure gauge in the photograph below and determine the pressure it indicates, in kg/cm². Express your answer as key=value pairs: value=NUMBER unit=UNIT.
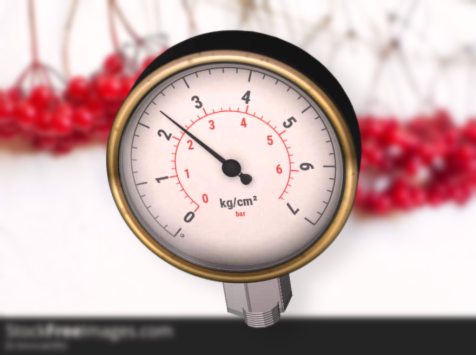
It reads value=2.4 unit=kg/cm²
